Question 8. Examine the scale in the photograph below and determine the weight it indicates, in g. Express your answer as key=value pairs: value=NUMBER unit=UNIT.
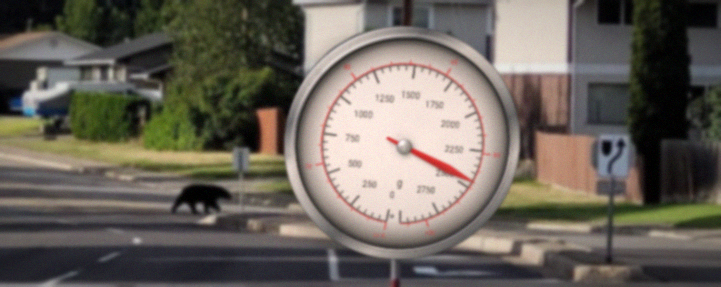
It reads value=2450 unit=g
